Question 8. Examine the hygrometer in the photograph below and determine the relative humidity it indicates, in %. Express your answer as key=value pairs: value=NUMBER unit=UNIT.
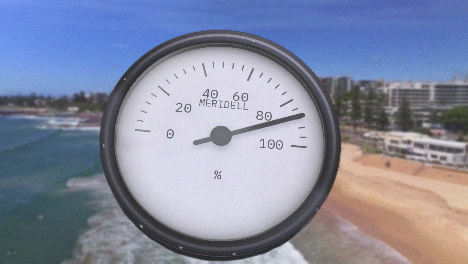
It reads value=88 unit=%
